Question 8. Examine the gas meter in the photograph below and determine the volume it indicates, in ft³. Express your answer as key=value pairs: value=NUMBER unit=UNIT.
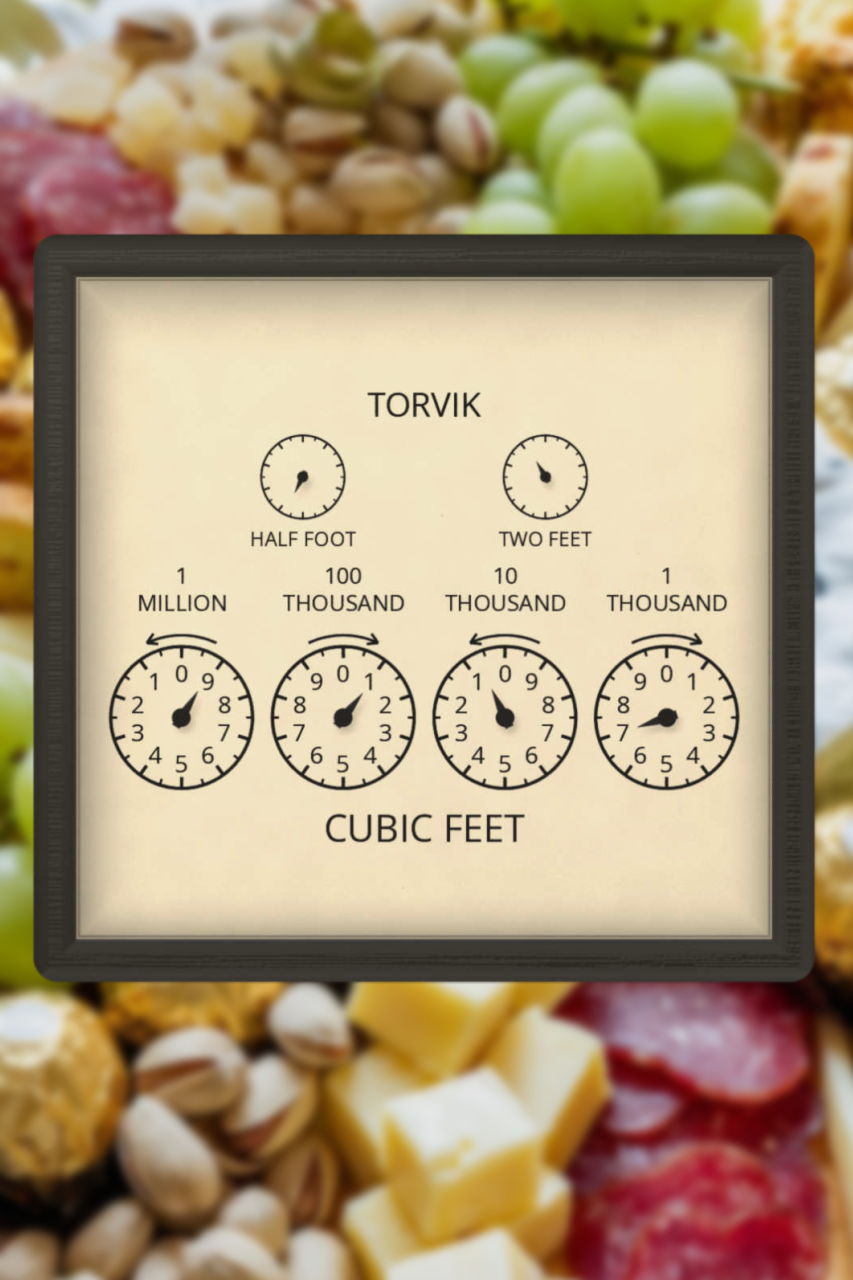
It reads value=910700 unit=ft³
